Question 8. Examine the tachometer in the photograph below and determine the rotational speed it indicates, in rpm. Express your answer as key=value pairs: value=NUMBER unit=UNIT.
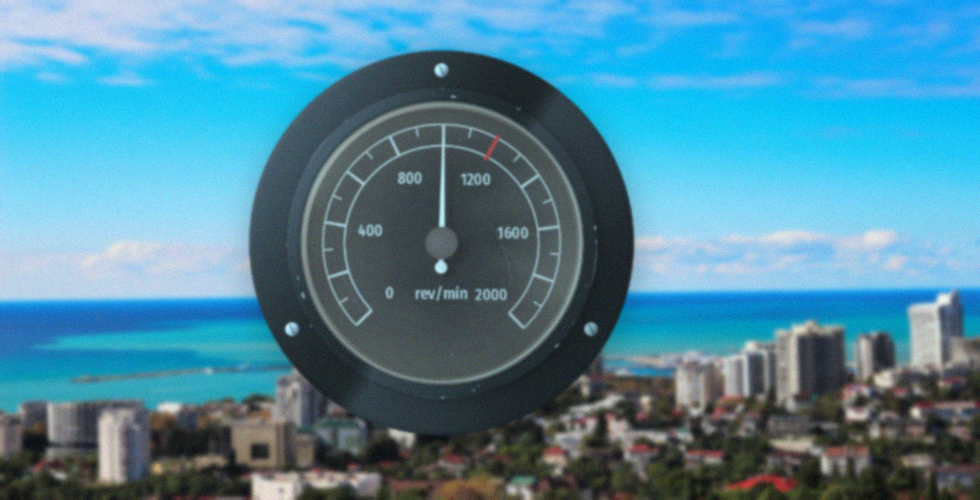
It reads value=1000 unit=rpm
